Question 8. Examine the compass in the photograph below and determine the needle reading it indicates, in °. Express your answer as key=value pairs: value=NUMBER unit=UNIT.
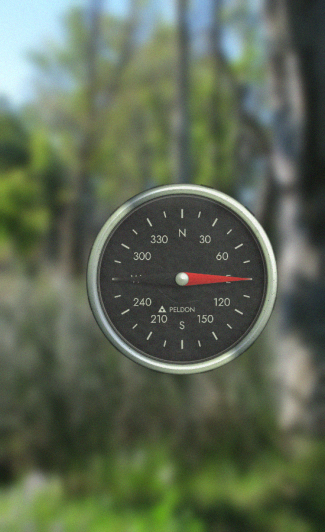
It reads value=90 unit=°
